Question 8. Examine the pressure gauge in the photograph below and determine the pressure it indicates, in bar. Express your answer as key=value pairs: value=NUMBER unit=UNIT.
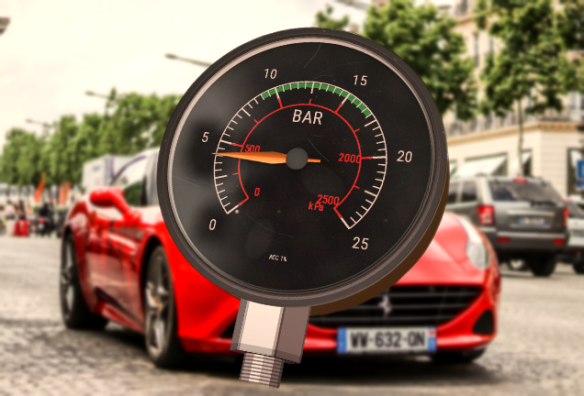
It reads value=4 unit=bar
